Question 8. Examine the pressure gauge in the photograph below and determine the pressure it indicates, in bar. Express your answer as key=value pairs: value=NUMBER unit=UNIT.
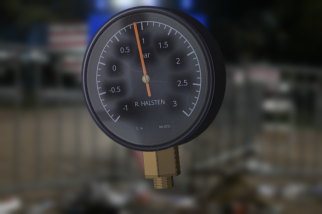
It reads value=0.9 unit=bar
